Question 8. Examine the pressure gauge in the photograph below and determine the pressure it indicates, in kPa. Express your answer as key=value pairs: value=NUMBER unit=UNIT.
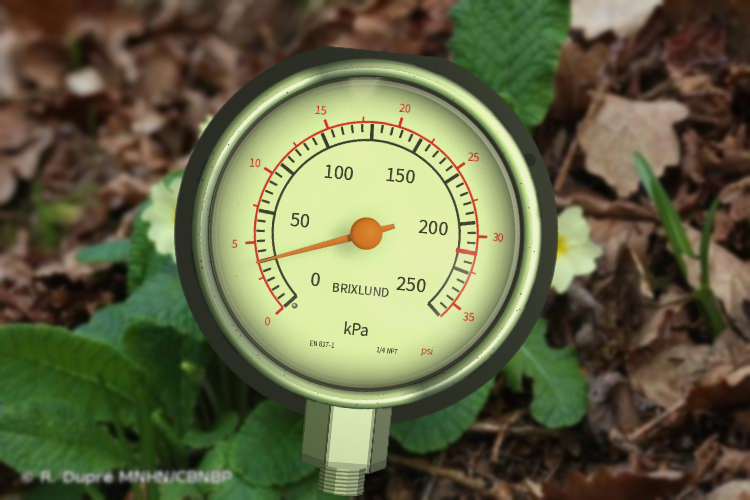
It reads value=25 unit=kPa
